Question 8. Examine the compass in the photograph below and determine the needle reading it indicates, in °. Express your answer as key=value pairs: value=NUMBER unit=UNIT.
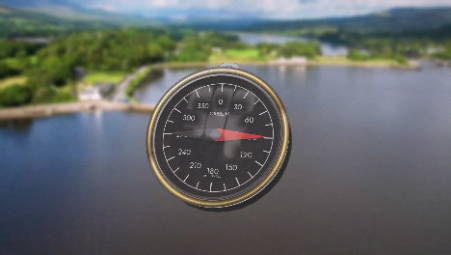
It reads value=90 unit=°
